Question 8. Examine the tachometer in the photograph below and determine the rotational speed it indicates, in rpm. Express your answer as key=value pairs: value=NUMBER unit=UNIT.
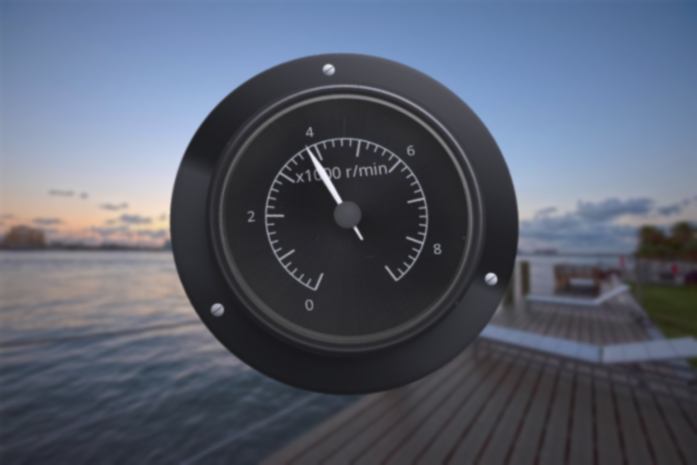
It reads value=3800 unit=rpm
